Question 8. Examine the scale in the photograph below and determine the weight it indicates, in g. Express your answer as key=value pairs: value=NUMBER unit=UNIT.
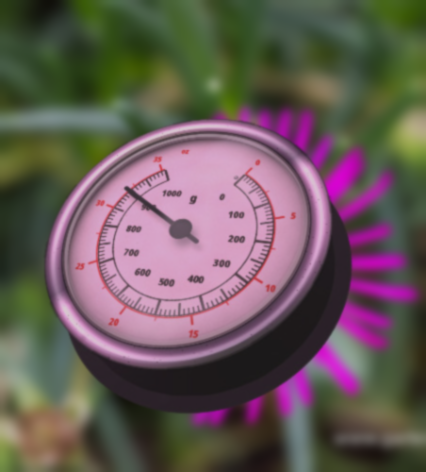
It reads value=900 unit=g
